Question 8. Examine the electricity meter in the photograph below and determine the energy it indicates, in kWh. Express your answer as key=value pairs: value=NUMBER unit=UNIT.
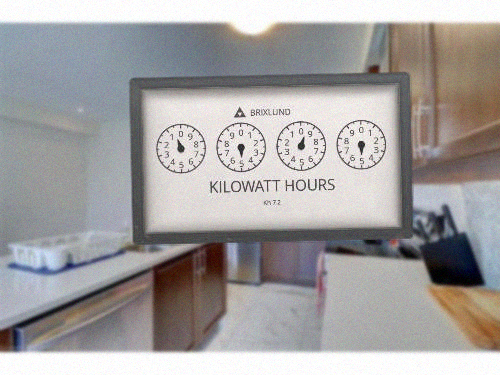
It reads value=495 unit=kWh
